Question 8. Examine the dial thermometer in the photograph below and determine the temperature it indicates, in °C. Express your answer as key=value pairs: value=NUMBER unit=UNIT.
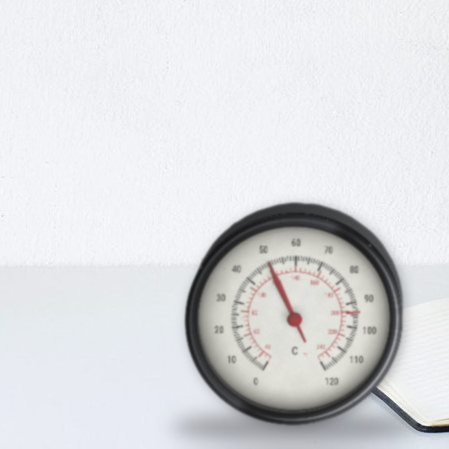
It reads value=50 unit=°C
